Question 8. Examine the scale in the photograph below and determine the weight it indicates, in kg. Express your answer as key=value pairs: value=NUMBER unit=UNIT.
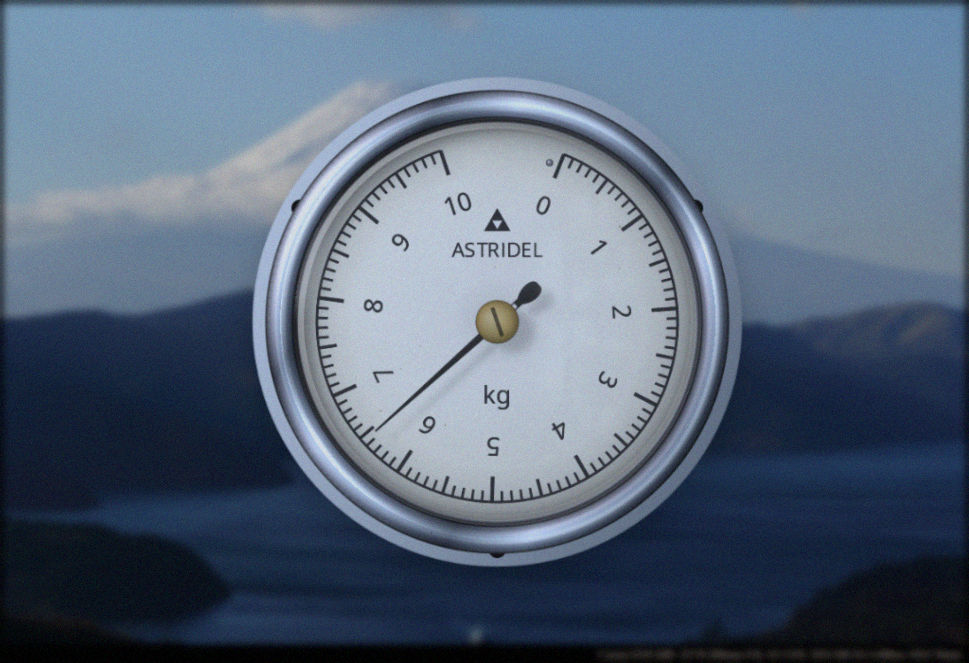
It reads value=6.45 unit=kg
